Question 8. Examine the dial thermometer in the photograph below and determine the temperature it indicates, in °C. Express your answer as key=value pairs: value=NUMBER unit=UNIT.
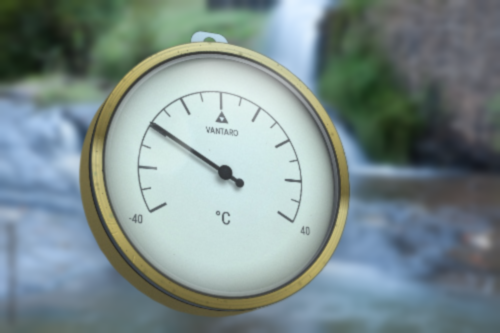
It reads value=-20 unit=°C
